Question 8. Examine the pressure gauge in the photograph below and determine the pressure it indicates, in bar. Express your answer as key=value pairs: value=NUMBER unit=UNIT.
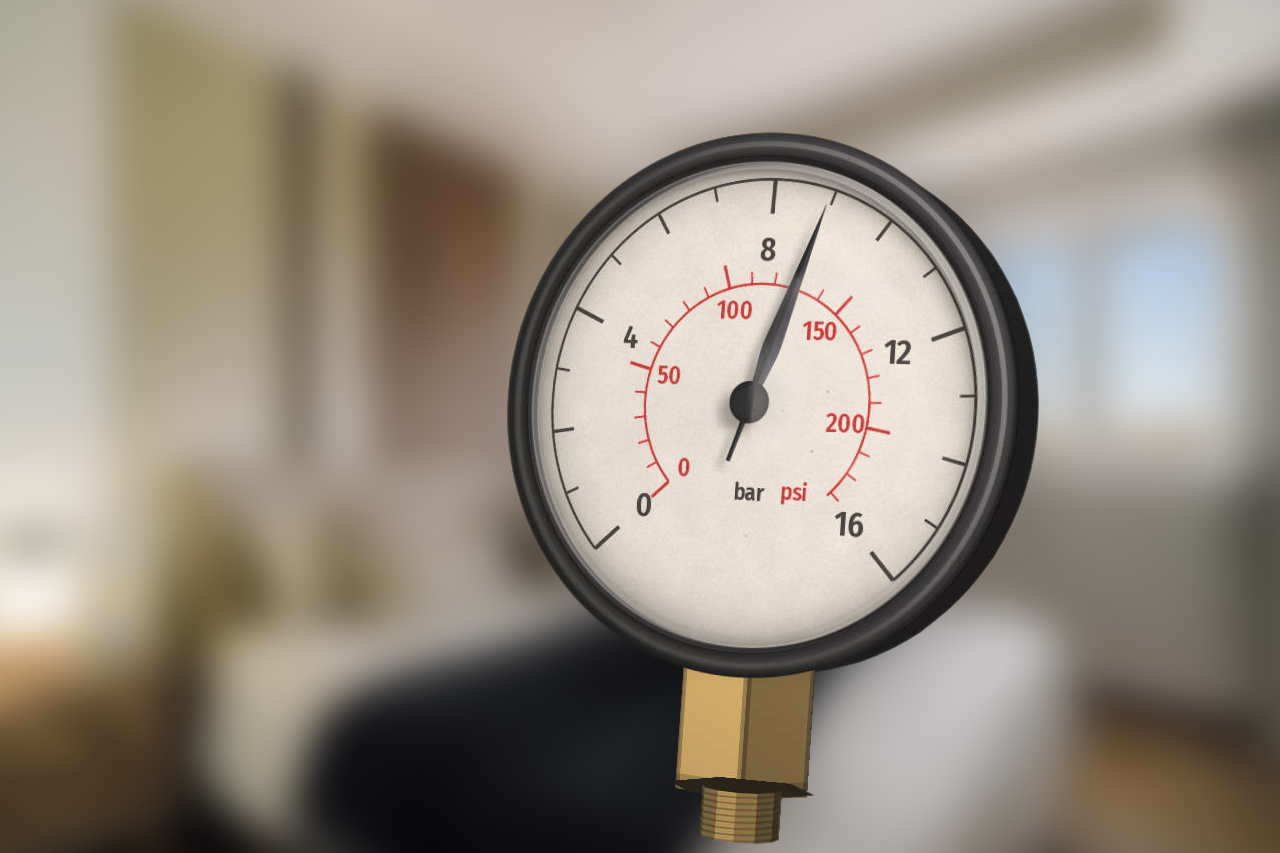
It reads value=9 unit=bar
